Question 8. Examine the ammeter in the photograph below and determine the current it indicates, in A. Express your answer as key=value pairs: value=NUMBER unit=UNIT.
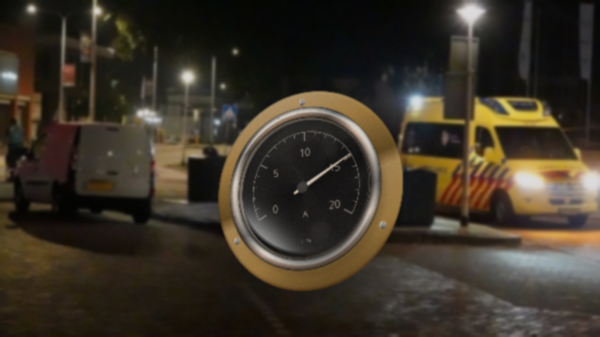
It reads value=15 unit=A
